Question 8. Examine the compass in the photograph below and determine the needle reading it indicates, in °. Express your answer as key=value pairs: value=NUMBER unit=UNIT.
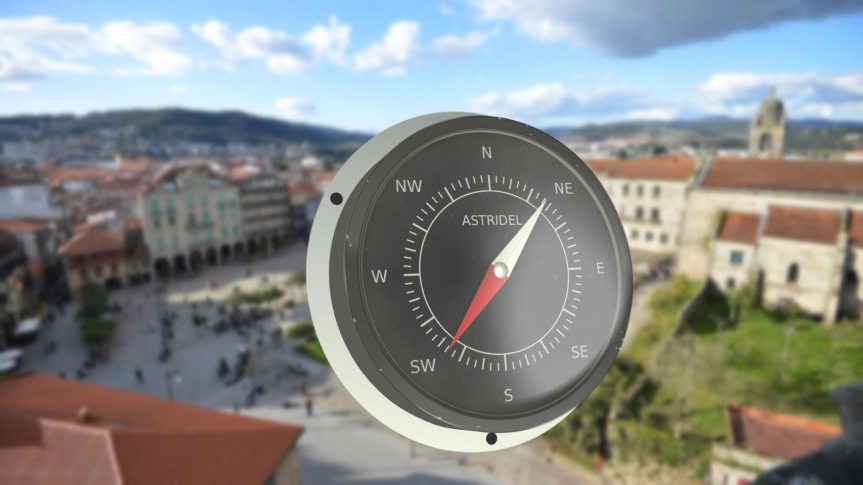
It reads value=220 unit=°
